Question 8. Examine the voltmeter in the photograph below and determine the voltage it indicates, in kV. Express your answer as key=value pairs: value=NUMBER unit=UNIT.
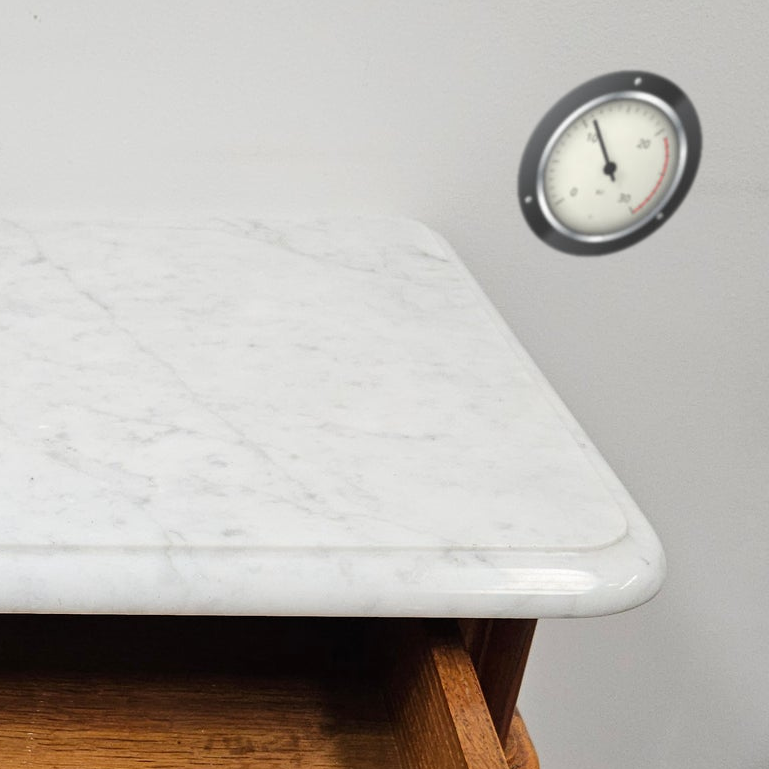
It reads value=11 unit=kV
